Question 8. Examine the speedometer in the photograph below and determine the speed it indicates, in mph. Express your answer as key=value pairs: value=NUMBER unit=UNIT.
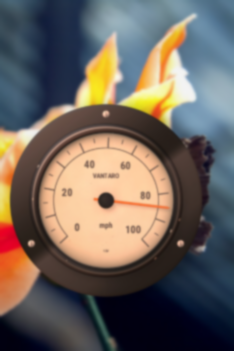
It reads value=85 unit=mph
